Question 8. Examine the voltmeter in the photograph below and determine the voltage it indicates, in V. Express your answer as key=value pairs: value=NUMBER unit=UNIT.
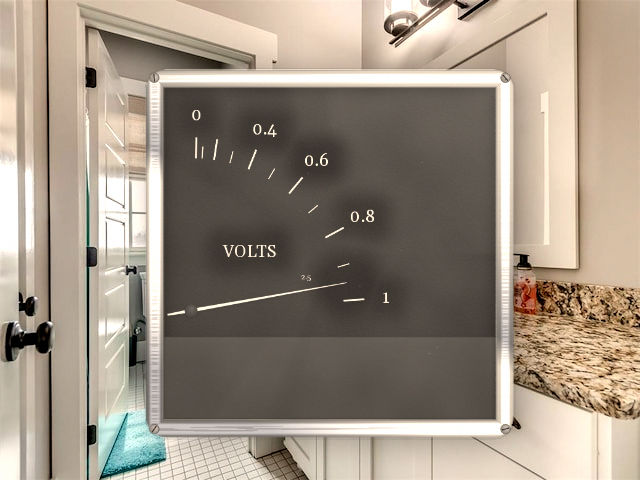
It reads value=0.95 unit=V
